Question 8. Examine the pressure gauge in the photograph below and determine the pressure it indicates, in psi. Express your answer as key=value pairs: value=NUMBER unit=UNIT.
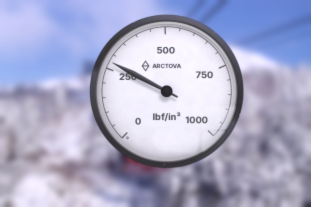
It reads value=275 unit=psi
